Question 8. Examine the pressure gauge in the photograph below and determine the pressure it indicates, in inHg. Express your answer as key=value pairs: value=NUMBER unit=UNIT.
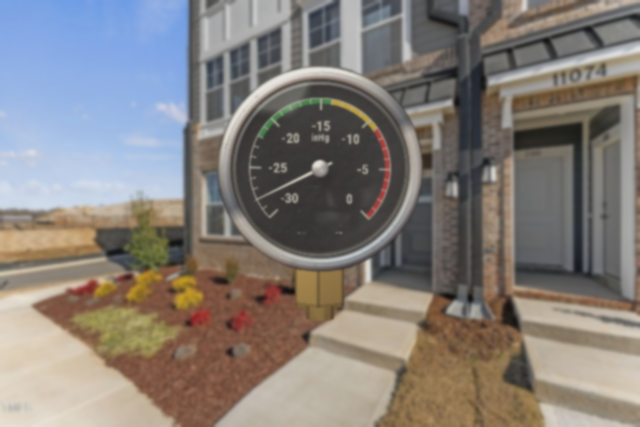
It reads value=-28 unit=inHg
